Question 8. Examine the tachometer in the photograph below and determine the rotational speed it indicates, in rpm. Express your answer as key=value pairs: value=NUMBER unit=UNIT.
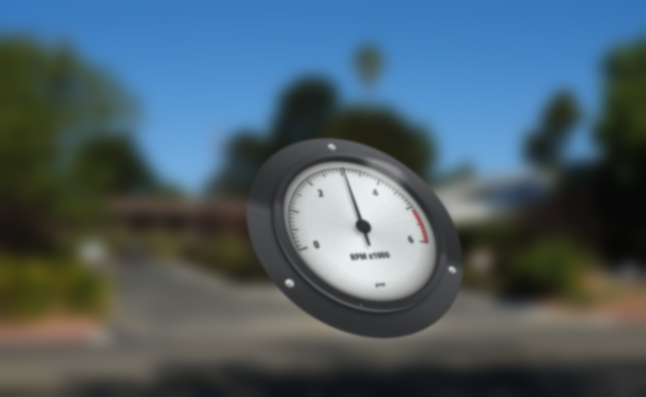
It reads value=3000 unit=rpm
